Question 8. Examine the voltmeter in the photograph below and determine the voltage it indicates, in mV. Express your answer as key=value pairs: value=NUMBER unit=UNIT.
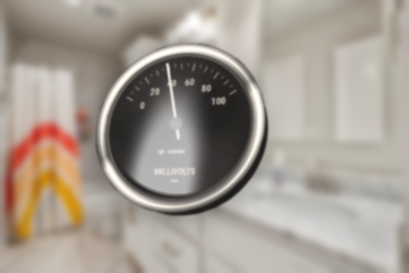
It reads value=40 unit=mV
